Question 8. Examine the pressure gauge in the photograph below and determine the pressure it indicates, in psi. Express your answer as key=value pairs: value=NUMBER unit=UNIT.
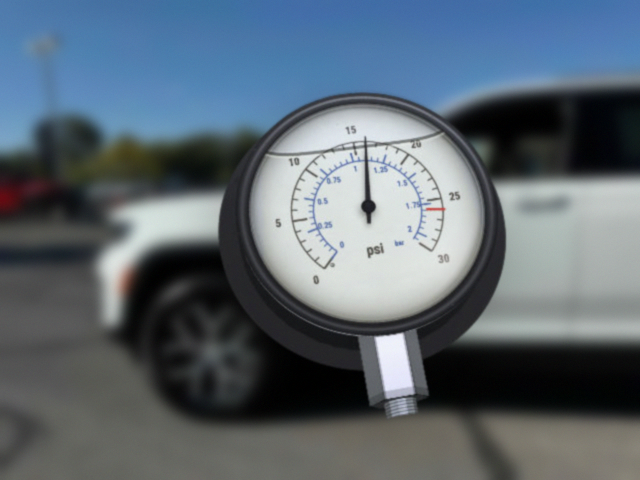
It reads value=16 unit=psi
